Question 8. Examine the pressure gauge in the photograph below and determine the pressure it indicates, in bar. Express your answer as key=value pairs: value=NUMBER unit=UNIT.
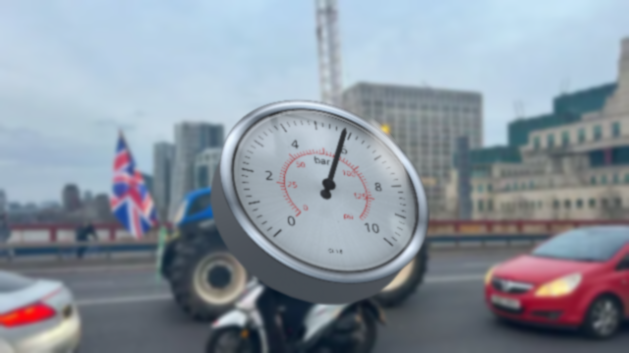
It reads value=5.8 unit=bar
